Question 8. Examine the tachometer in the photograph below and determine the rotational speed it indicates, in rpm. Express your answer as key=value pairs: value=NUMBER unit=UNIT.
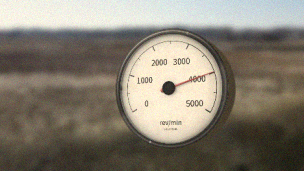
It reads value=4000 unit=rpm
